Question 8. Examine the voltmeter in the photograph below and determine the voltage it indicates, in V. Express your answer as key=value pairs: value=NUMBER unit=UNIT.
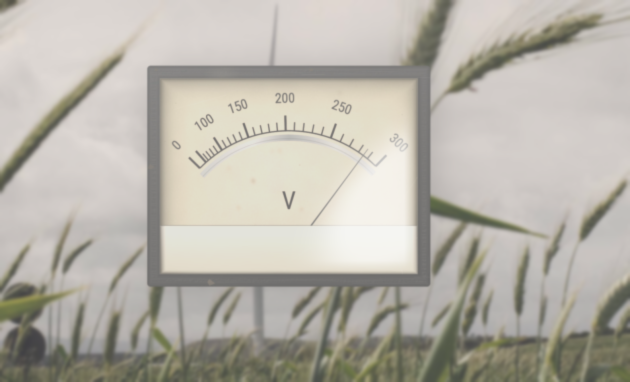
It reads value=285 unit=V
